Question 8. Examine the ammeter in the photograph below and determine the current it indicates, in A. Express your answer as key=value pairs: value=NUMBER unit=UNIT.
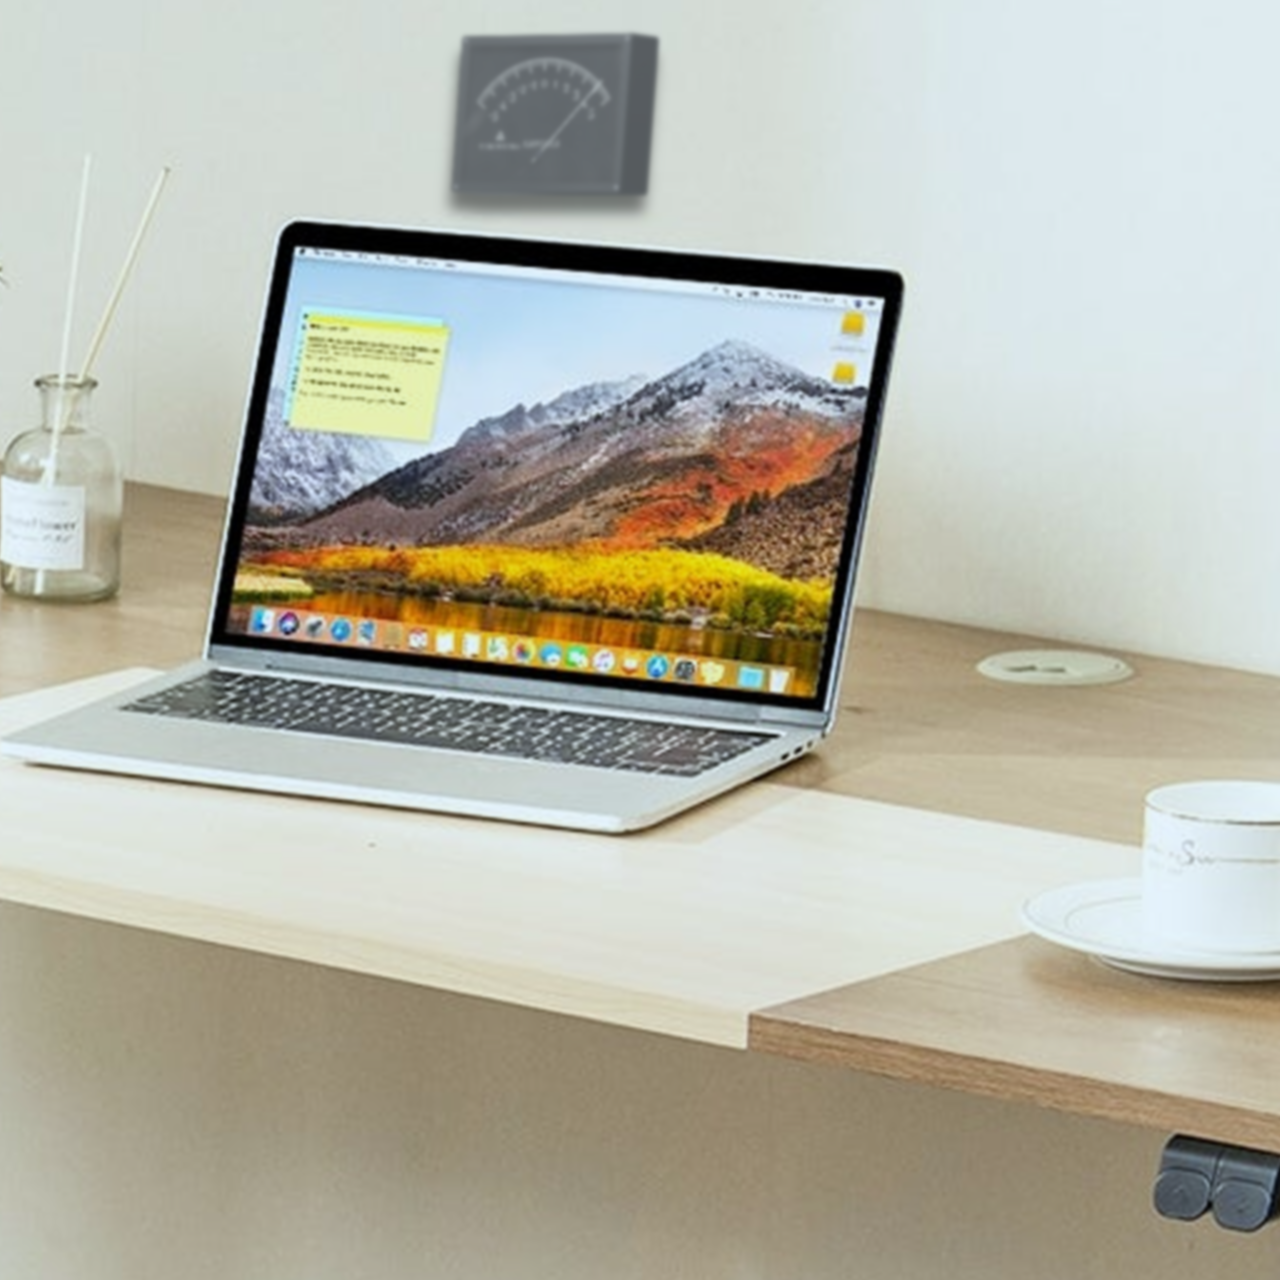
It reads value=4 unit=A
